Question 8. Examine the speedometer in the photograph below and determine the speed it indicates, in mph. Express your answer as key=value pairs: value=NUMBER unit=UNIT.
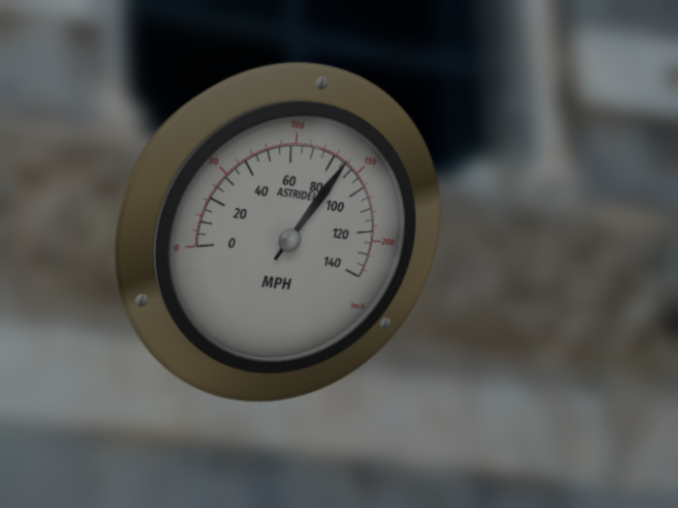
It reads value=85 unit=mph
